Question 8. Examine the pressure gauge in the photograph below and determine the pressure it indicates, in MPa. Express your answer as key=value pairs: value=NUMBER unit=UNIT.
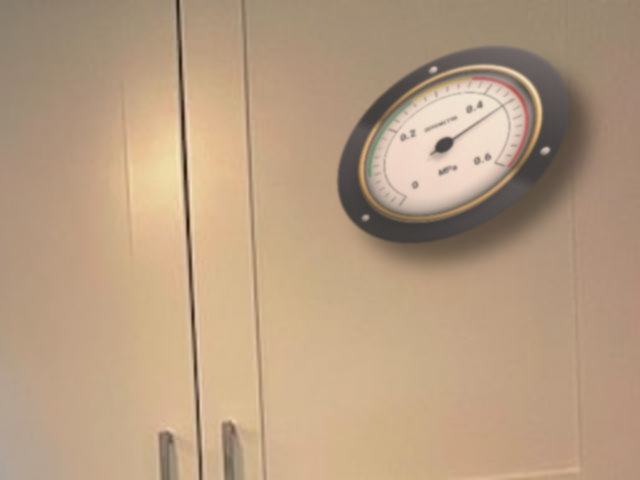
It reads value=0.46 unit=MPa
